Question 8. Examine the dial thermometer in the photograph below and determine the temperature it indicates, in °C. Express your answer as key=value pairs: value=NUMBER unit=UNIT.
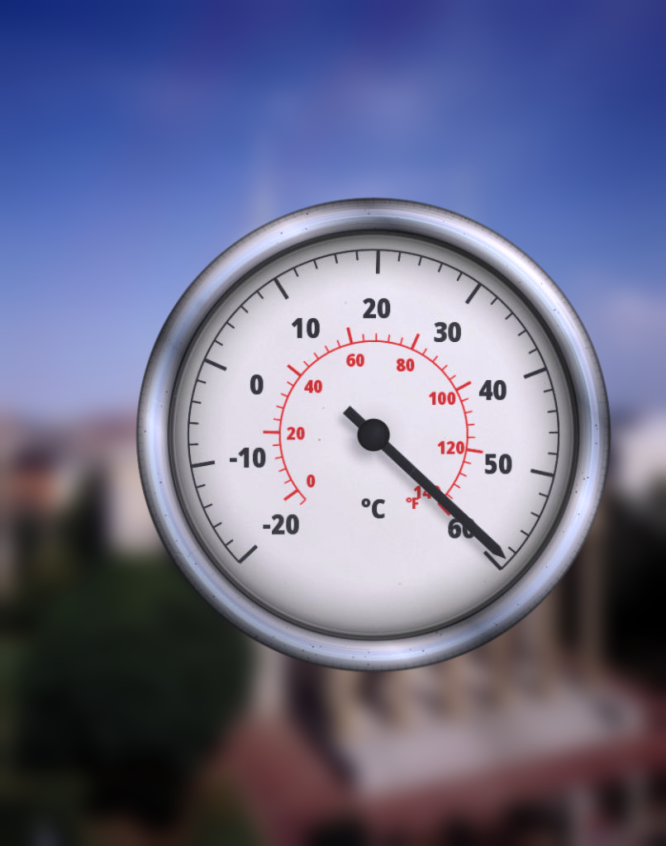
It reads value=59 unit=°C
